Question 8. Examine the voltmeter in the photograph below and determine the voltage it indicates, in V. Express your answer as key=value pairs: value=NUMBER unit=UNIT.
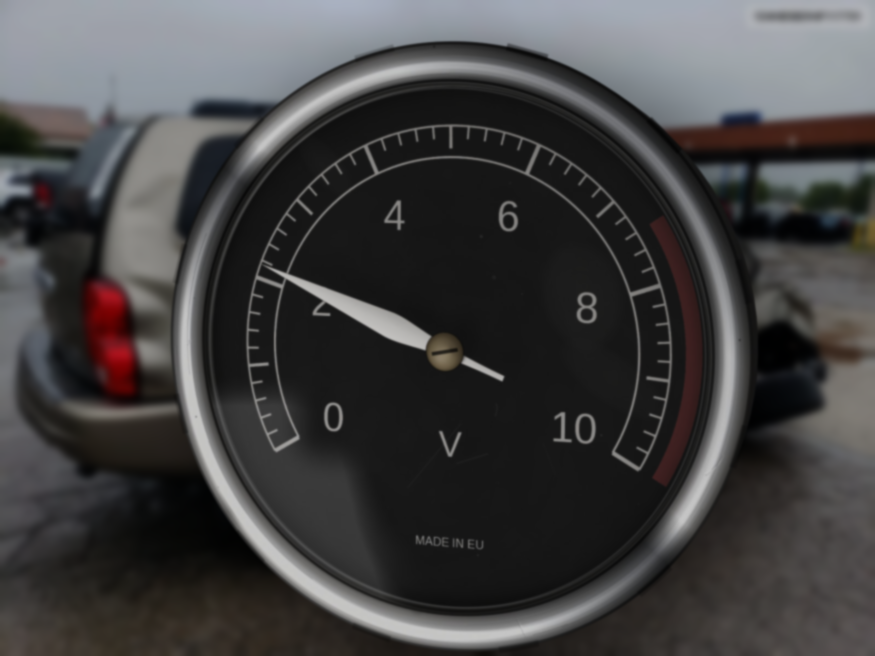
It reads value=2.2 unit=V
